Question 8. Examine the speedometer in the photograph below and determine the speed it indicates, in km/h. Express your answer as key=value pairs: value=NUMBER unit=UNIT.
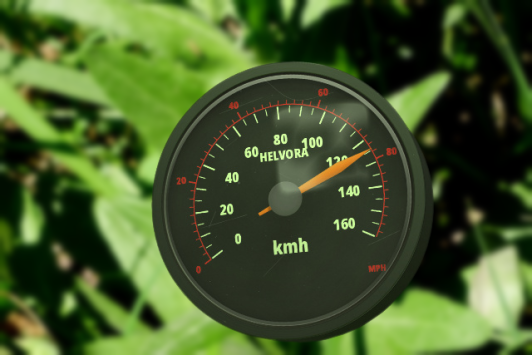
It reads value=125 unit=km/h
